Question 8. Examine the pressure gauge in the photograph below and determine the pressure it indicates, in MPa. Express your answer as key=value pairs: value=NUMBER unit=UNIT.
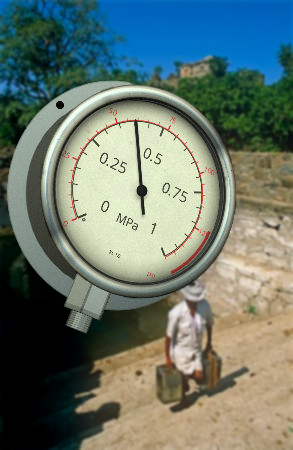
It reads value=0.4 unit=MPa
